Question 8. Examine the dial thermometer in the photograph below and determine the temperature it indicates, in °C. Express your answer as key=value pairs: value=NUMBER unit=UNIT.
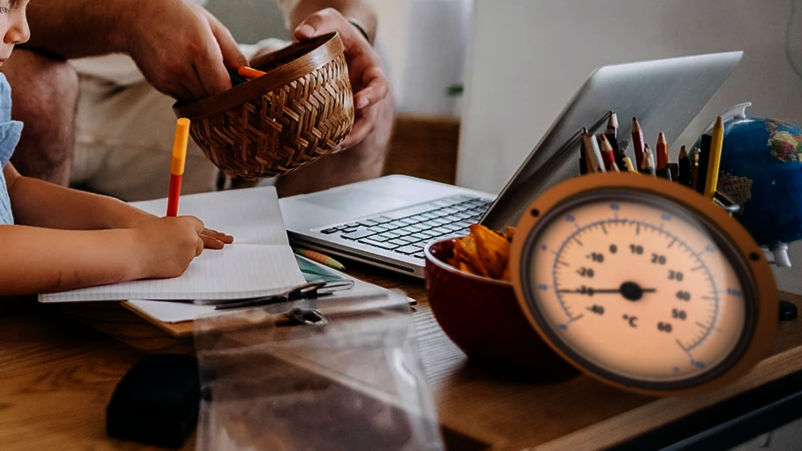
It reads value=-30 unit=°C
